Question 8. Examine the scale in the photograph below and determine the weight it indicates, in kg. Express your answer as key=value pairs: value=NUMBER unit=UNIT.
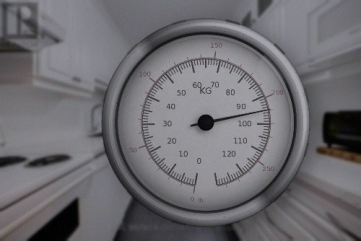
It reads value=95 unit=kg
